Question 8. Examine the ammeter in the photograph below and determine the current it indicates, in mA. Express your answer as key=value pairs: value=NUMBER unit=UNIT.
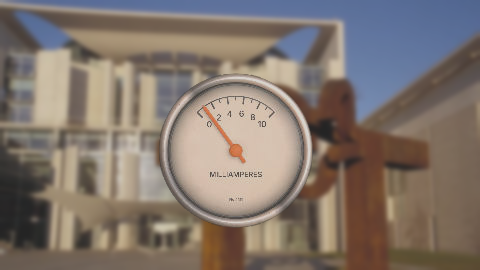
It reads value=1 unit=mA
